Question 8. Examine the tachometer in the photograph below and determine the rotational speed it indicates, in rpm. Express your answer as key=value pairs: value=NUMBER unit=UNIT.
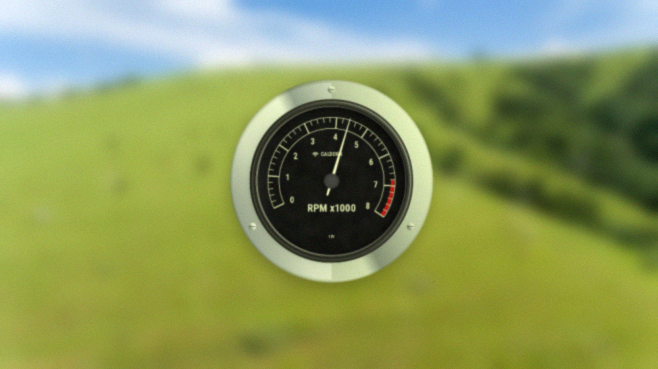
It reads value=4400 unit=rpm
